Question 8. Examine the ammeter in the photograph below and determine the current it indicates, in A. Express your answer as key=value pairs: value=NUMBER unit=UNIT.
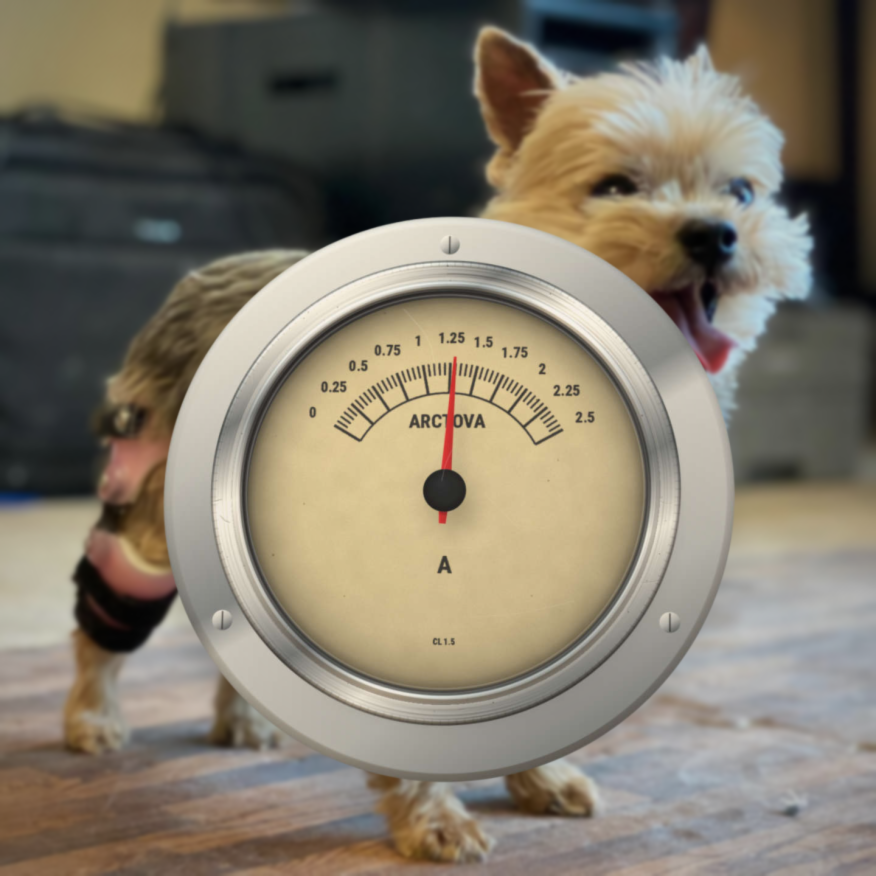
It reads value=1.3 unit=A
